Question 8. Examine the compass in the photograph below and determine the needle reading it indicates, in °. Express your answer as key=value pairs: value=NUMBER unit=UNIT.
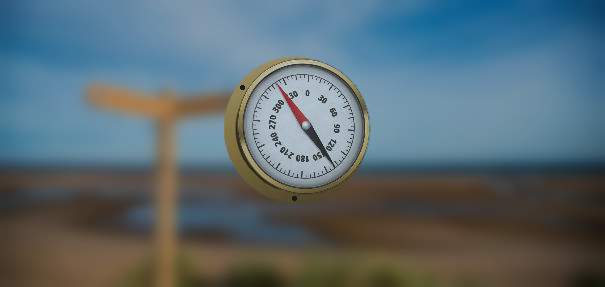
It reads value=320 unit=°
